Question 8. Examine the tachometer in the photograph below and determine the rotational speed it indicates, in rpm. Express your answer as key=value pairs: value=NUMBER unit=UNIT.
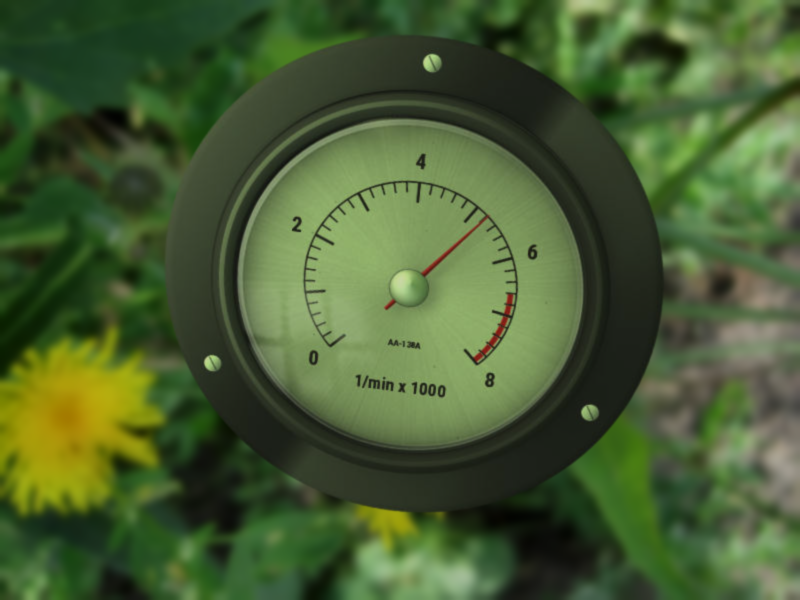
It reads value=5200 unit=rpm
